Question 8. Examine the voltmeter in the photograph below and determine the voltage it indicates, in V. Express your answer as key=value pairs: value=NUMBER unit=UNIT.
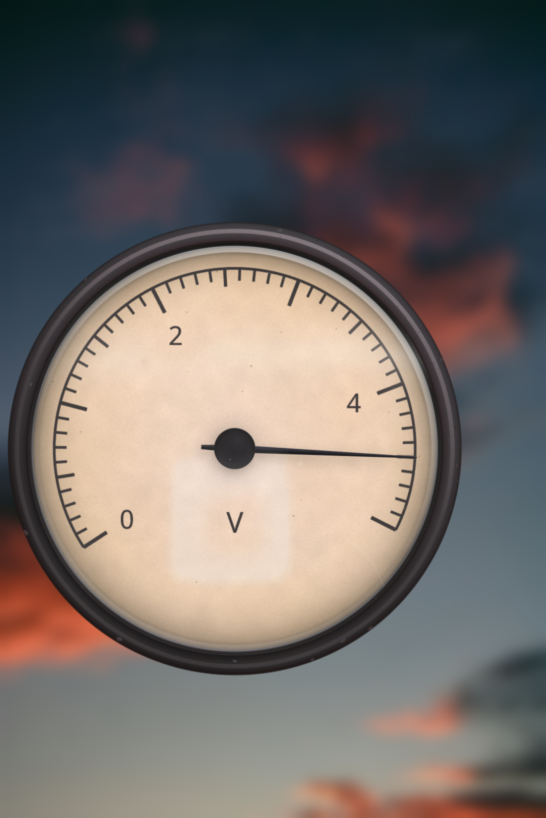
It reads value=4.5 unit=V
